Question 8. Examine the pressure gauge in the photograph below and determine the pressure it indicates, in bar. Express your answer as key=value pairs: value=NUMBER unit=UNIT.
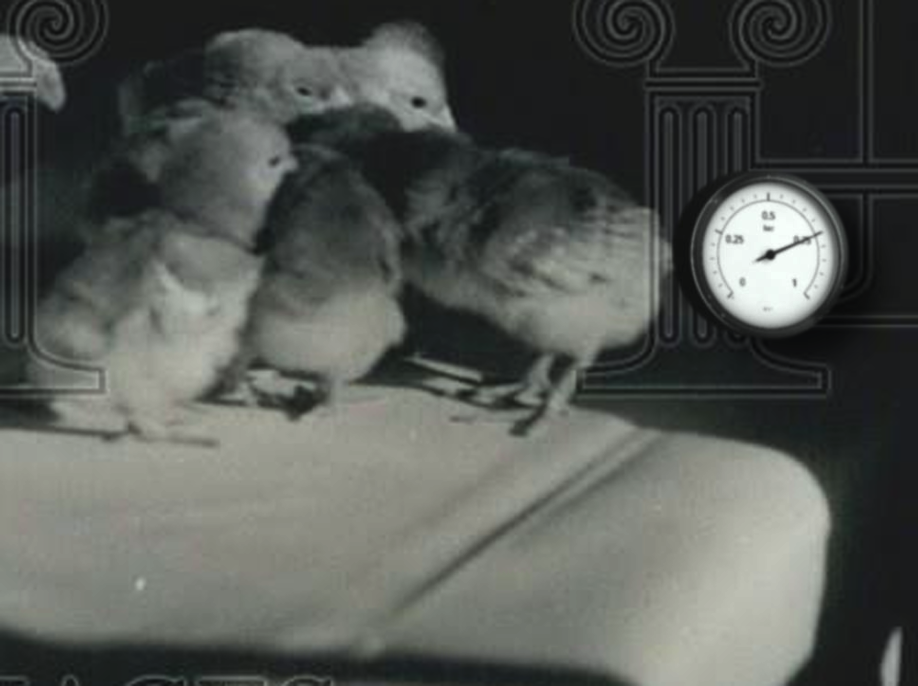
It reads value=0.75 unit=bar
